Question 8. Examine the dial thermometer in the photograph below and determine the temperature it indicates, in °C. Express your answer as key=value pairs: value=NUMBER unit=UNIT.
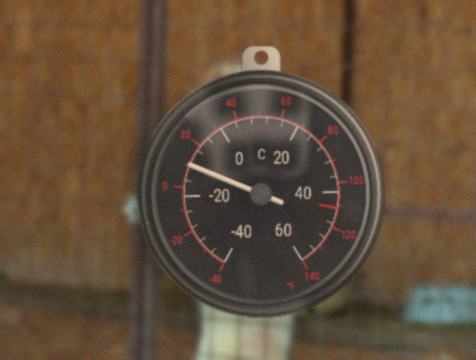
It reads value=-12 unit=°C
